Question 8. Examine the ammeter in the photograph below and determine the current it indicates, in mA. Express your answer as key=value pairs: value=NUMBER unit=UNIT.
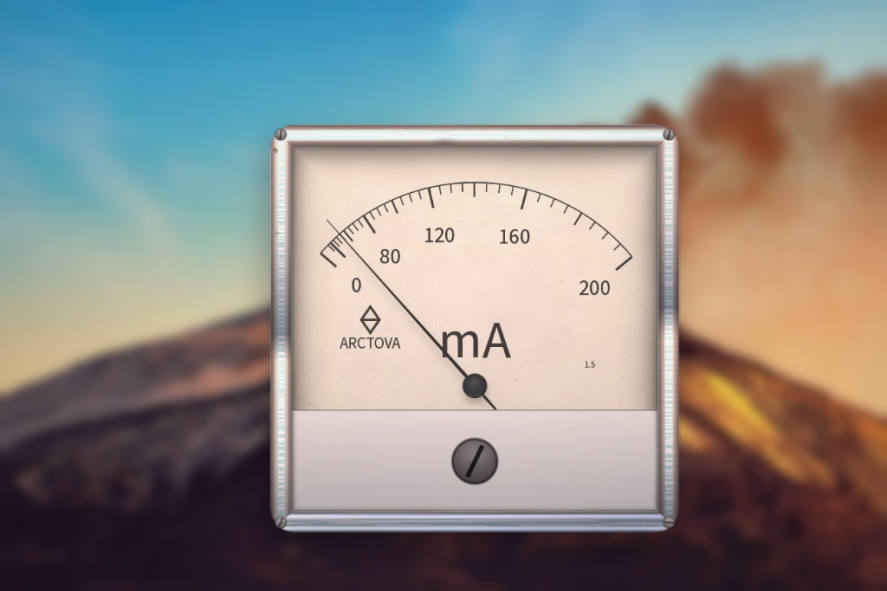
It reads value=55 unit=mA
